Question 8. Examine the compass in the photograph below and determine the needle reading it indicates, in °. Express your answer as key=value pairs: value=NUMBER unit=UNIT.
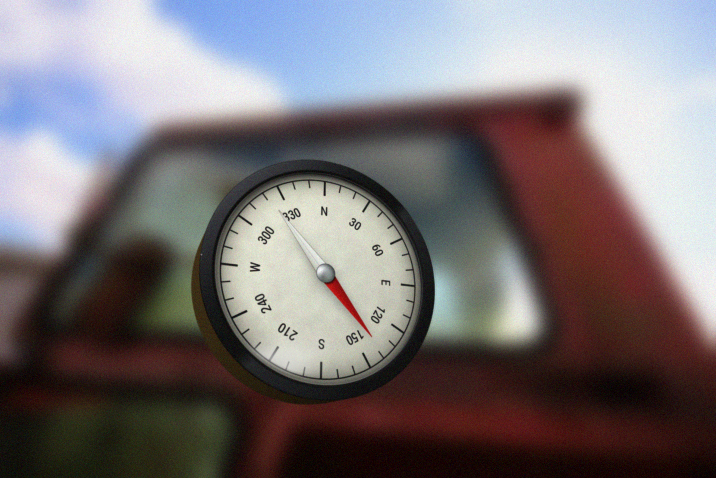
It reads value=140 unit=°
